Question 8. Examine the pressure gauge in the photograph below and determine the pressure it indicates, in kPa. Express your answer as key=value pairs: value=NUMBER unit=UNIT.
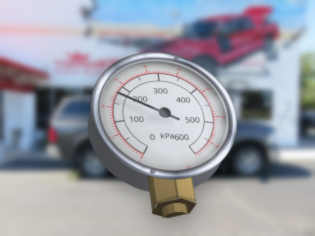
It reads value=175 unit=kPa
